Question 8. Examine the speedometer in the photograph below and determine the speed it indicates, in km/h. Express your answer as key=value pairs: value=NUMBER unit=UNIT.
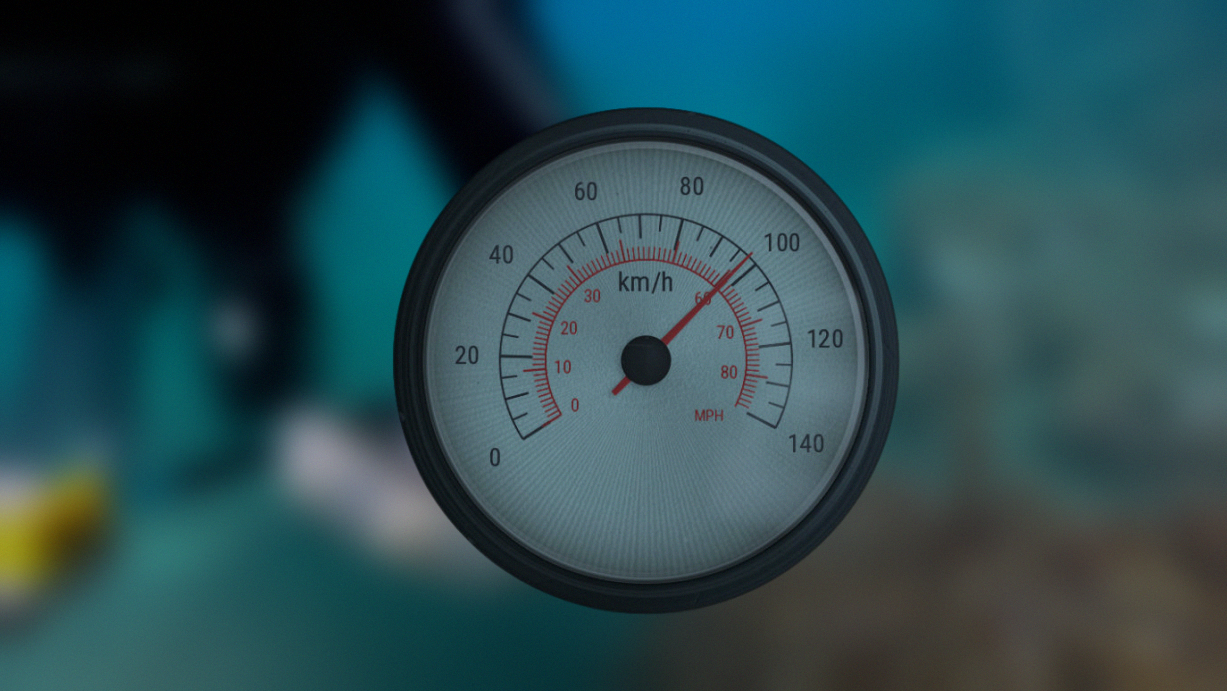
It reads value=97.5 unit=km/h
